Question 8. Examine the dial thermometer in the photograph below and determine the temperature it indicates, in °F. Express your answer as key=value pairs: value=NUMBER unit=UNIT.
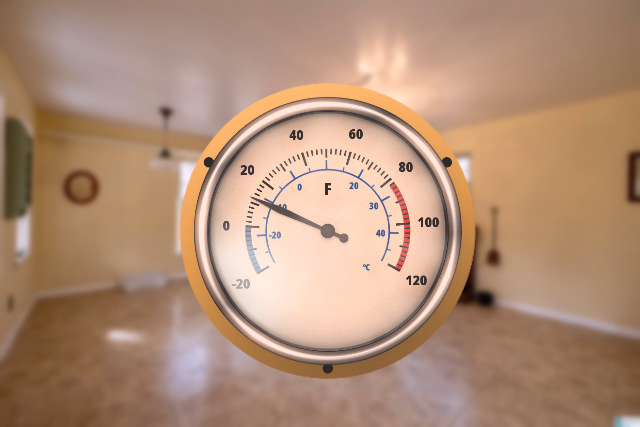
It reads value=12 unit=°F
